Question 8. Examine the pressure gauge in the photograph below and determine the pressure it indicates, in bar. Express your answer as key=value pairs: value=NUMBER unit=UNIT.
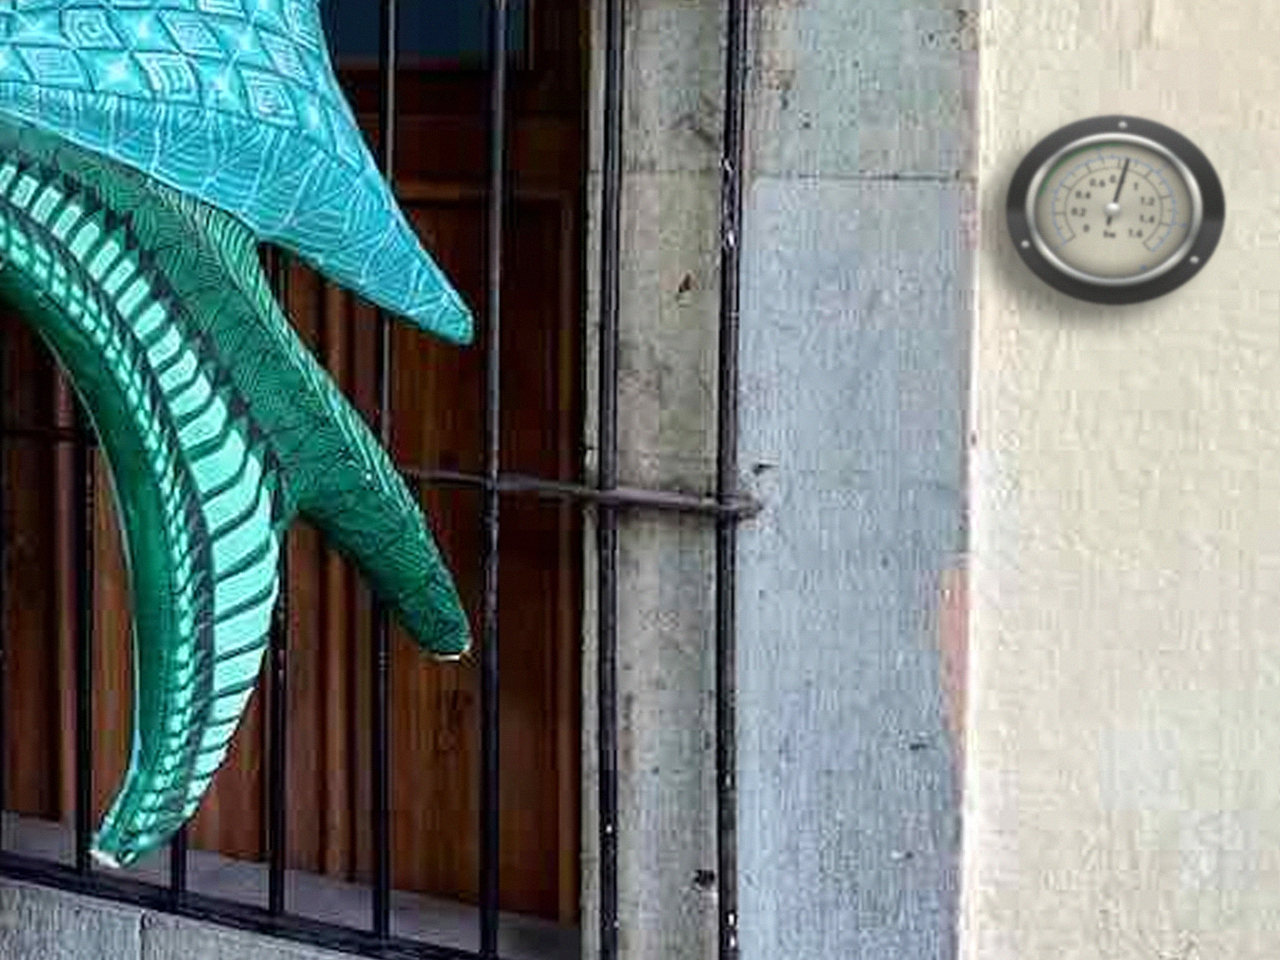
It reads value=0.85 unit=bar
